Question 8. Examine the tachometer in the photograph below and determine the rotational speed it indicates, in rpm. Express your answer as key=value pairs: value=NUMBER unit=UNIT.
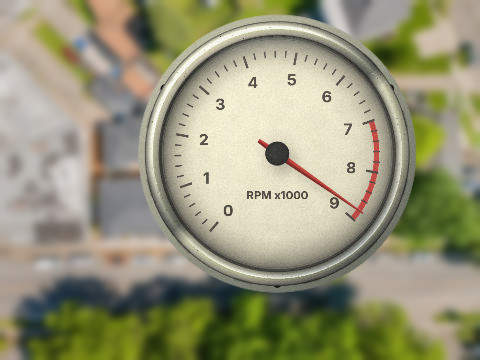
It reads value=8800 unit=rpm
